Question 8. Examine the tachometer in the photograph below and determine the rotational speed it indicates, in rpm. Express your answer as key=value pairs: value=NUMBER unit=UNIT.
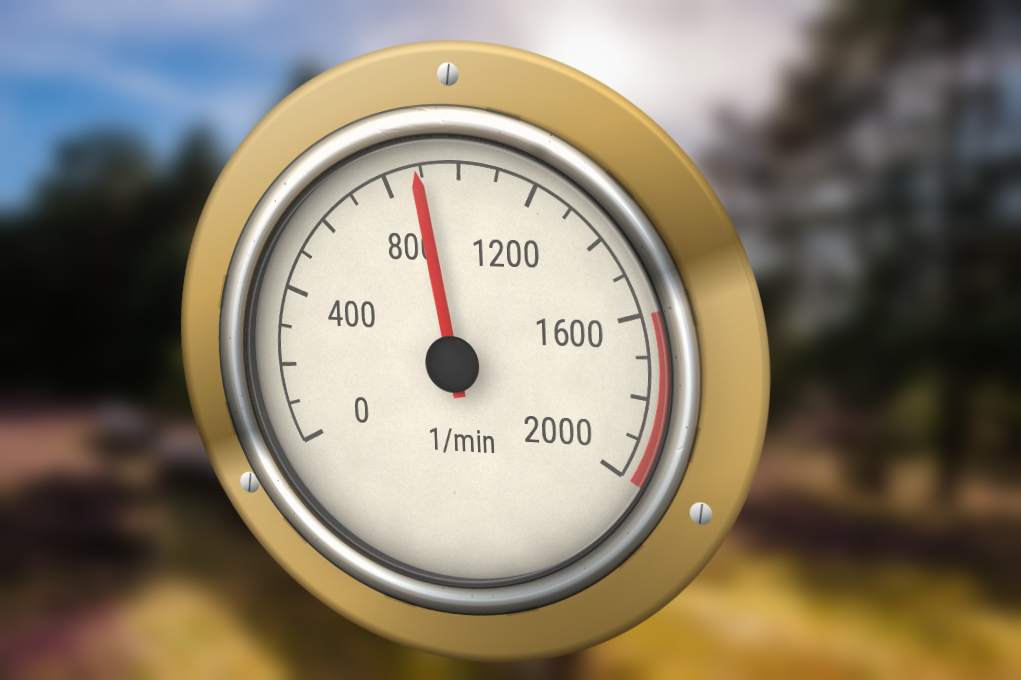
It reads value=900 unit=rpm
